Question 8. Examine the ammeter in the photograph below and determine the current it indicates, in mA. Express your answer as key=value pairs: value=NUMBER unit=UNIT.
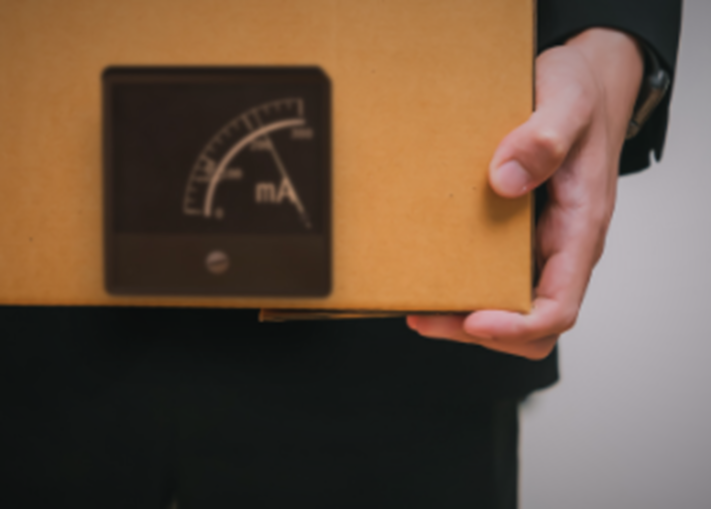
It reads value=220 unit=mA
